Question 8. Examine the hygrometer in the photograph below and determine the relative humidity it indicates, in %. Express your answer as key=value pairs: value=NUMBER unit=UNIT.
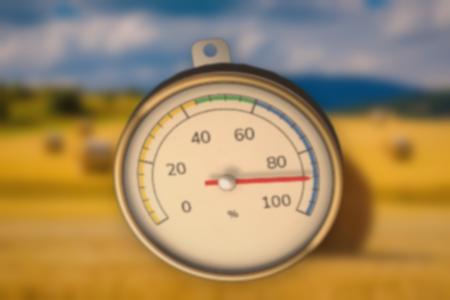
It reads value=88 unit=%
